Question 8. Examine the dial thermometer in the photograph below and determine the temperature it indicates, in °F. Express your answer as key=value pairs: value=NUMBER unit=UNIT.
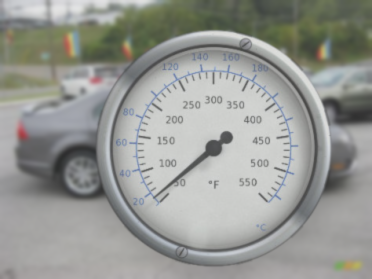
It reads value=60 unit=°F
